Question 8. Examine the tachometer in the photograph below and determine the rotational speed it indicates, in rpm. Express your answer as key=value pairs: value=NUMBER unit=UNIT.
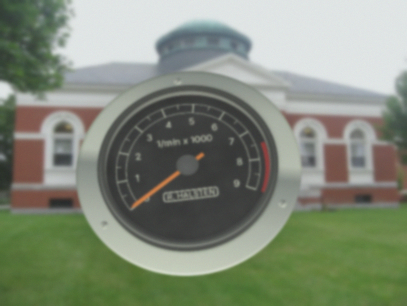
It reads value=0 unit=rpm
